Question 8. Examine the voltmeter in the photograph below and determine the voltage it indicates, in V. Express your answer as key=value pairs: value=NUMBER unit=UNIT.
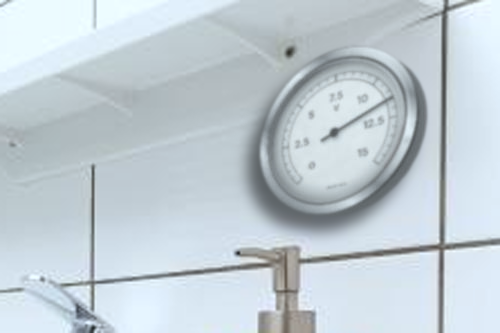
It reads value=11.5 unit=V
